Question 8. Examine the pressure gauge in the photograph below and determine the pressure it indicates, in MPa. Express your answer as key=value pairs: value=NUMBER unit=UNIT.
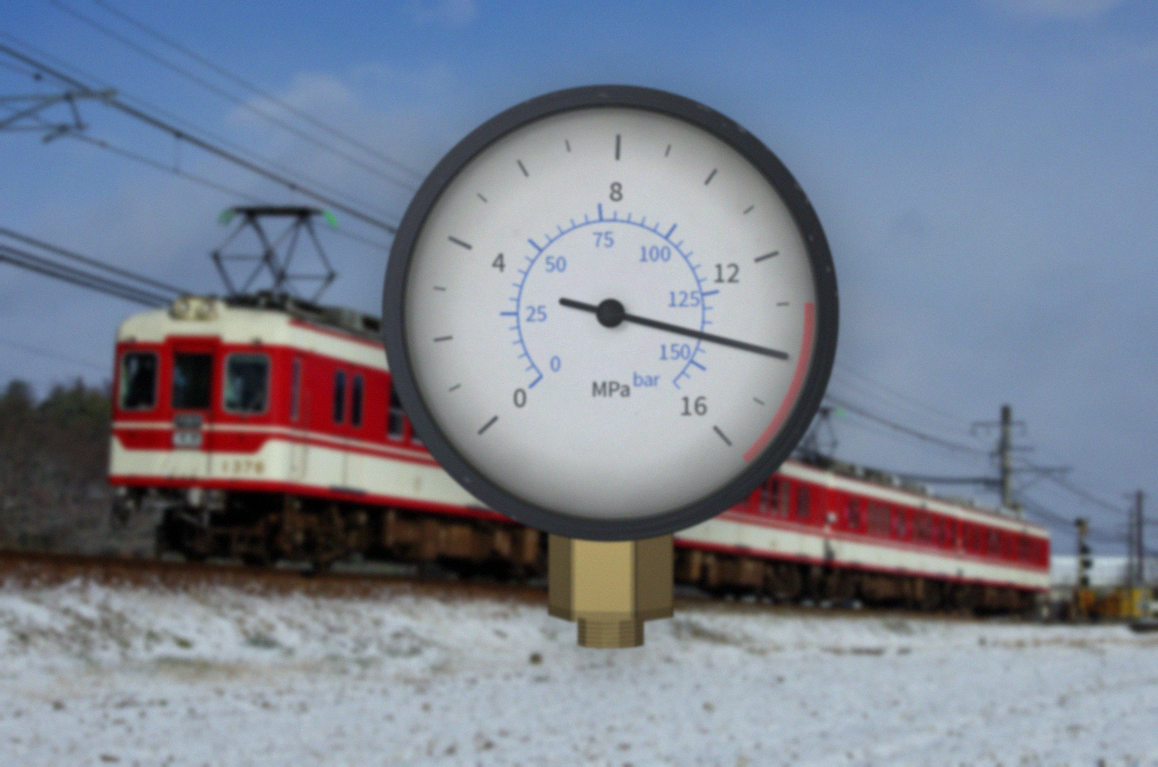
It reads value=14 unit=MPa
